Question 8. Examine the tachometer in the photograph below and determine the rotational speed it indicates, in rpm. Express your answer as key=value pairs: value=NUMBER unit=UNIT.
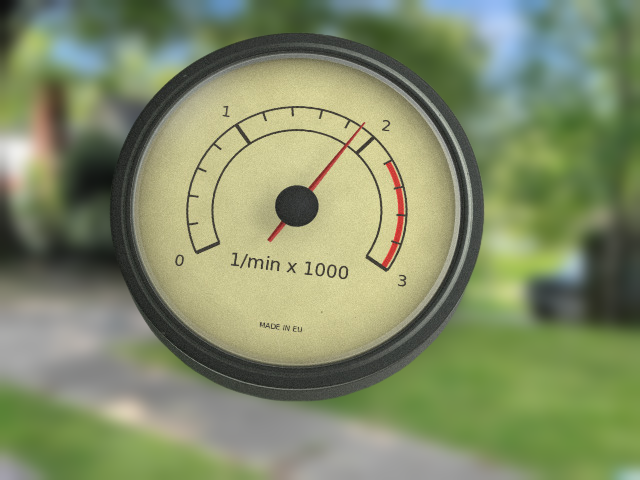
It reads value=1900 unit=rpm
